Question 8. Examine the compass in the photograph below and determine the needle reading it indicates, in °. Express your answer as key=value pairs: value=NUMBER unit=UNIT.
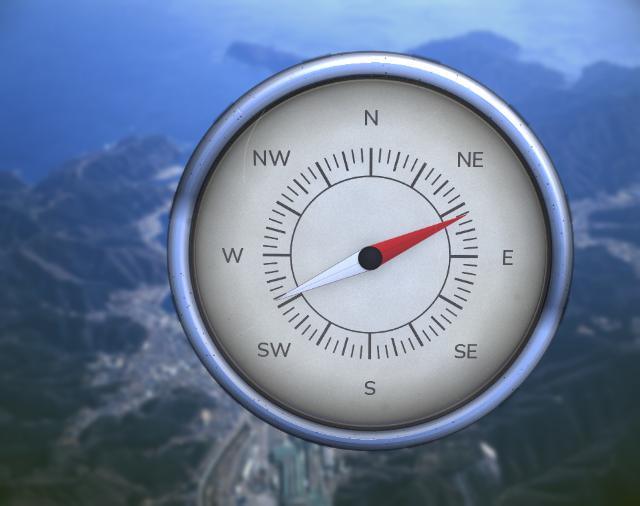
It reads value=65 unit=°
